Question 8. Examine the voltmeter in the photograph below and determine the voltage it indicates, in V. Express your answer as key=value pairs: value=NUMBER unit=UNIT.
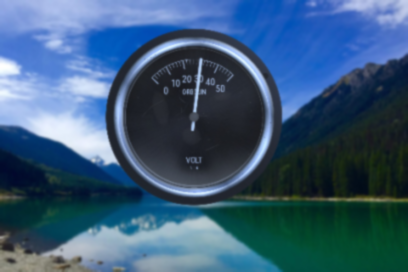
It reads value=30 unit=V
